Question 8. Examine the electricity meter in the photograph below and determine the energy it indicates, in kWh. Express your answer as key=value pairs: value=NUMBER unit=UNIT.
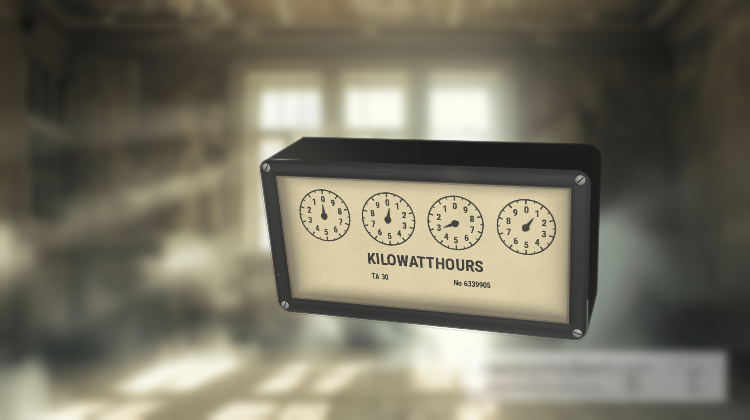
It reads value=31 unit=kWh
